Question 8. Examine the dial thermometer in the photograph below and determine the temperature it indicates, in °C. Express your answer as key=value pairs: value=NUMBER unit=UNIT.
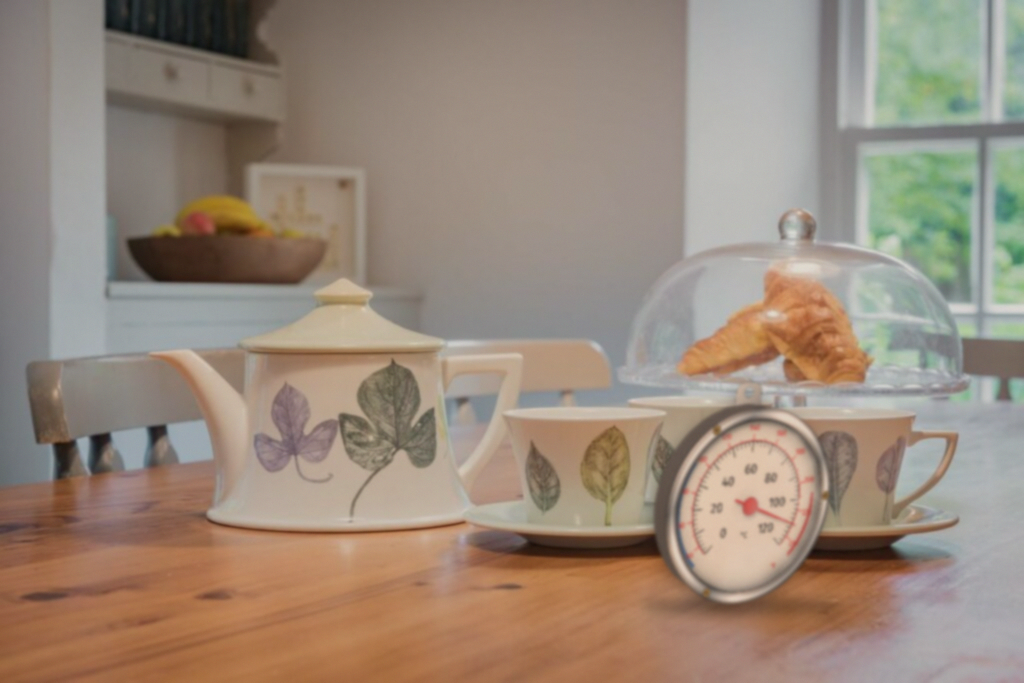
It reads value=110 unit=°C
